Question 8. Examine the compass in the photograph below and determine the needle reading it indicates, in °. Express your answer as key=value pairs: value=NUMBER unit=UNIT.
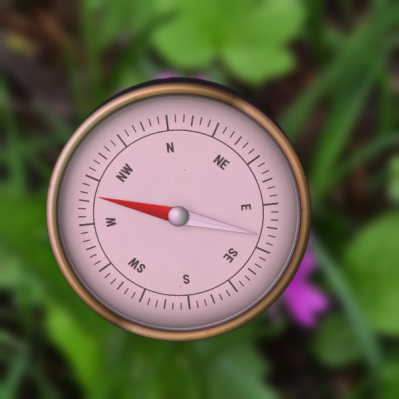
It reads value=290 unit=°
